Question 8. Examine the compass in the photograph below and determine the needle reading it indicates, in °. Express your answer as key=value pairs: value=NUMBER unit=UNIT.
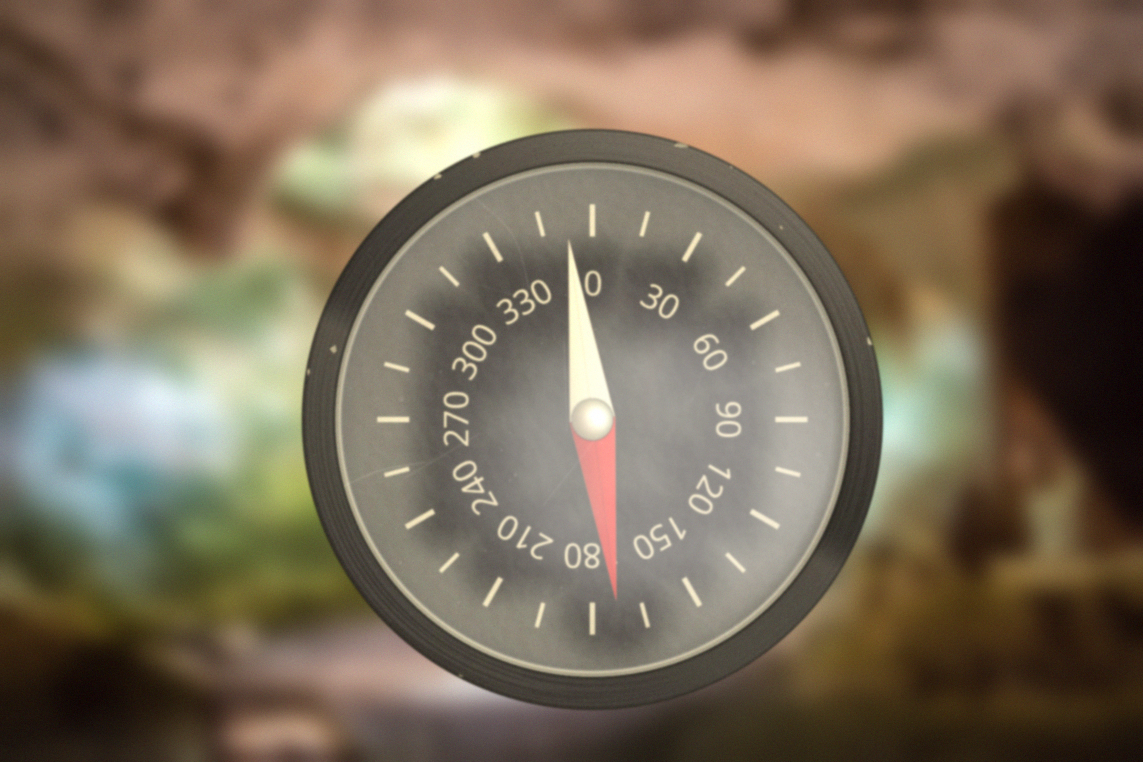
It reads value=172.5 unit=°
